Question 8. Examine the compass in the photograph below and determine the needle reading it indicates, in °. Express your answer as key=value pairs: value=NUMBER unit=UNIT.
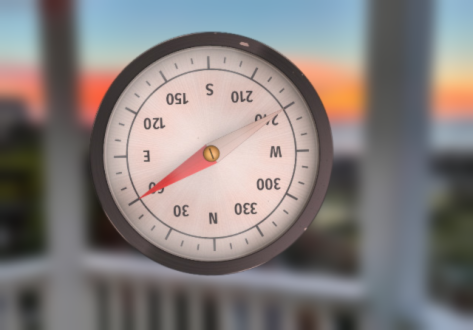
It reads value=60 unit=°
